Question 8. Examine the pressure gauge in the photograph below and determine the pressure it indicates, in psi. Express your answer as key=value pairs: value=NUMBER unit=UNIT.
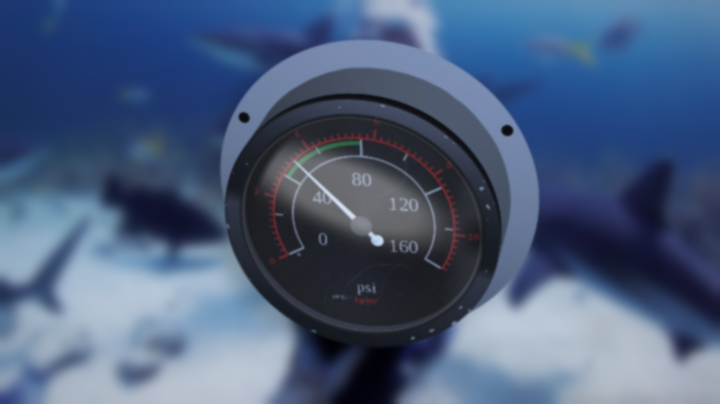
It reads value=50 unit=psi
